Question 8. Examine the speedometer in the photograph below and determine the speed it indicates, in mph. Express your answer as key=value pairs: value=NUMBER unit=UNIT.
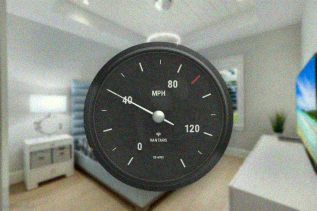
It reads value=40 unit=mph
